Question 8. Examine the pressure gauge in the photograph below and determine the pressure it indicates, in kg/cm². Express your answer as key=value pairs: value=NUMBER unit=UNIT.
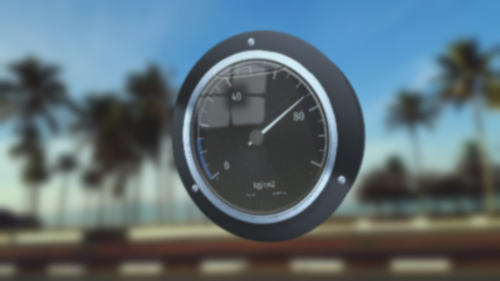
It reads value=75 unit=kg/cm²
